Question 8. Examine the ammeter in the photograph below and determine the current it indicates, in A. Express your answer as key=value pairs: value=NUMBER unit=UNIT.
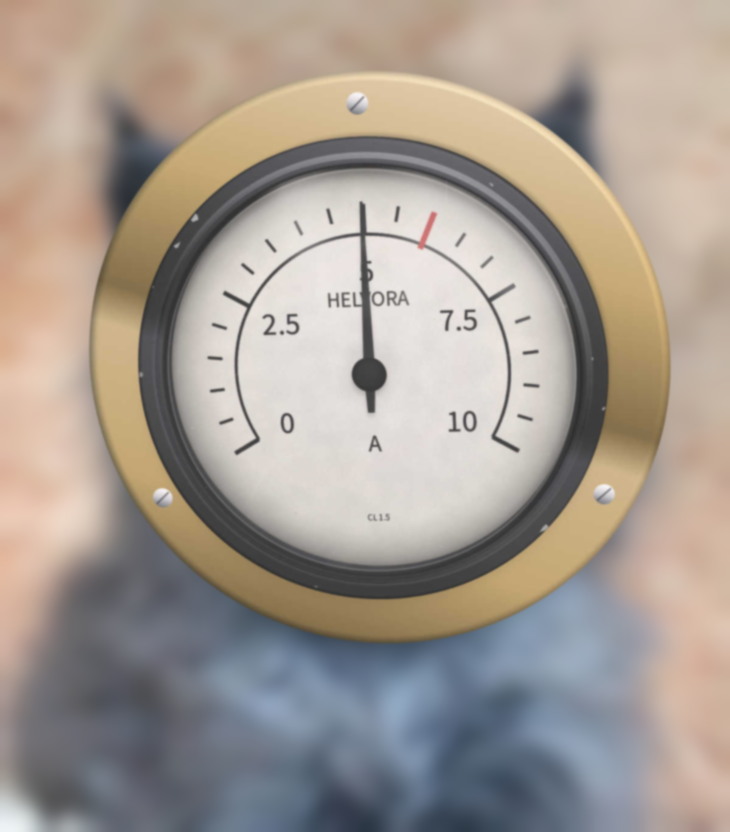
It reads value=5 unit=A
